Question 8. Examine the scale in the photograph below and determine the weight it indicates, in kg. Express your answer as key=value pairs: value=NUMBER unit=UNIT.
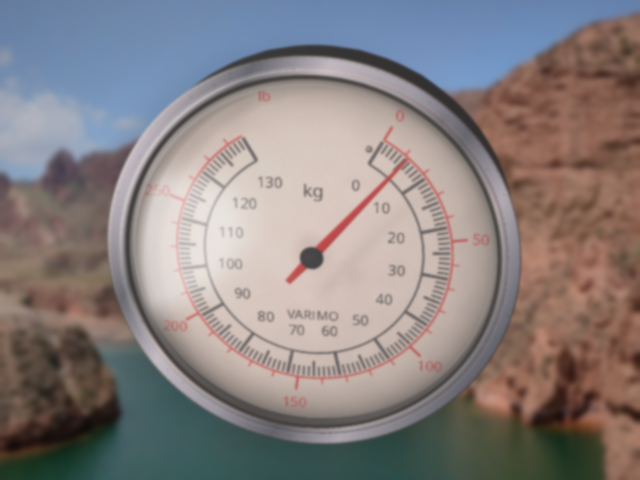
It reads value=5 unit=kg
